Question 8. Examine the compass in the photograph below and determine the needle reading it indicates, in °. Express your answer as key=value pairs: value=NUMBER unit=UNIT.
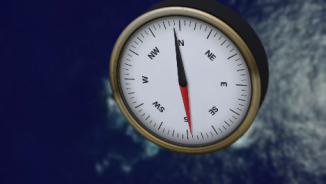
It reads value=175 unit=°
